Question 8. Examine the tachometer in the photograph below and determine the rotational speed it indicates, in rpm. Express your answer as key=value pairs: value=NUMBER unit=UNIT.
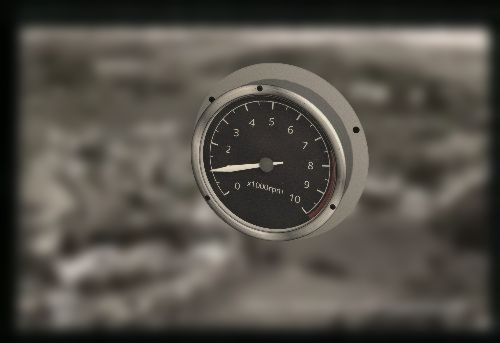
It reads value=1000 unit=rpm
